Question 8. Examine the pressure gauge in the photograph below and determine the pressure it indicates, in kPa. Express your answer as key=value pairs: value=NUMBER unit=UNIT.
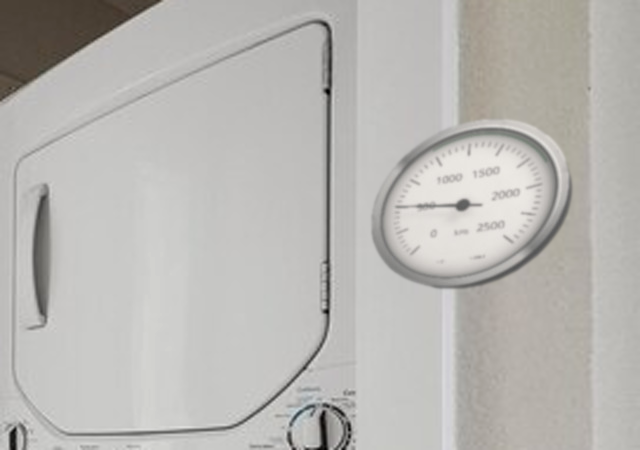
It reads value=500 unit=kPa
